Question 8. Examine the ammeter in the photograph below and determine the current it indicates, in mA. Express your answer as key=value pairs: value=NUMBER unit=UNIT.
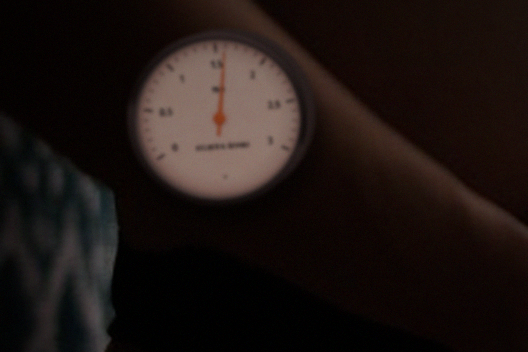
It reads value=1.6 unit=mA
